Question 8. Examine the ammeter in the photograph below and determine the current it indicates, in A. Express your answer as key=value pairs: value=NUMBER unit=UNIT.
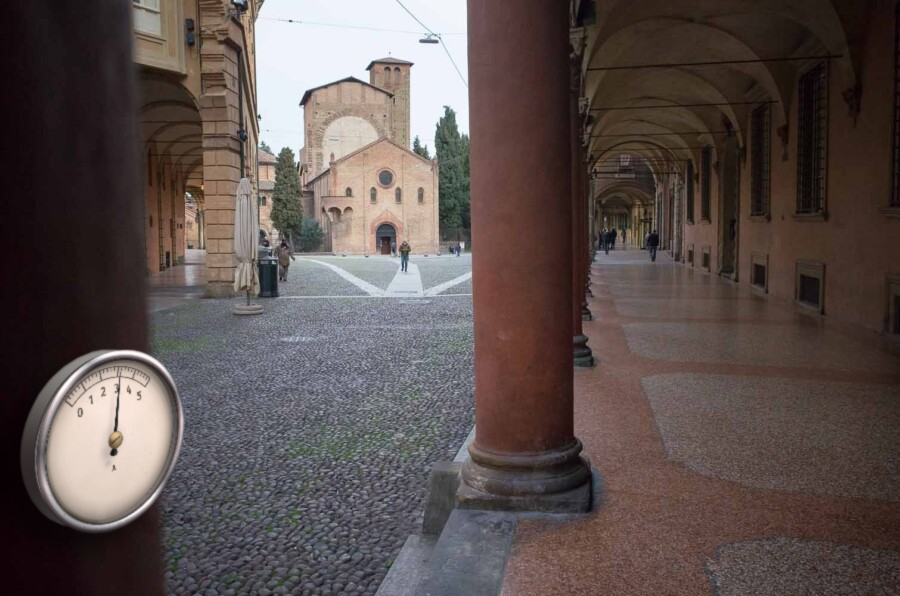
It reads value=3 unit=A
